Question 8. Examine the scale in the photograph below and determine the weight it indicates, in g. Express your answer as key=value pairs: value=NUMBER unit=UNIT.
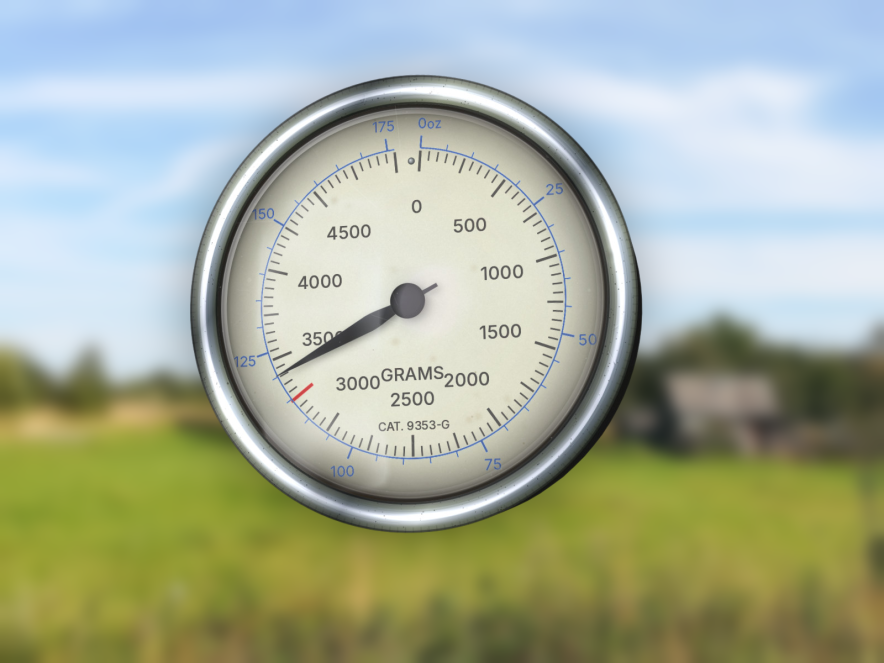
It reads value=3400 unit=g
